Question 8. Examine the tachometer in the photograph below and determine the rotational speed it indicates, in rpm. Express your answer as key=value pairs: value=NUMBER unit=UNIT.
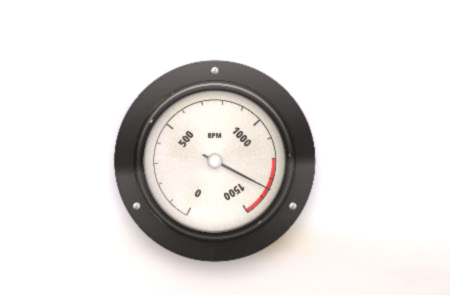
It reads value=1350 unit=rpm
